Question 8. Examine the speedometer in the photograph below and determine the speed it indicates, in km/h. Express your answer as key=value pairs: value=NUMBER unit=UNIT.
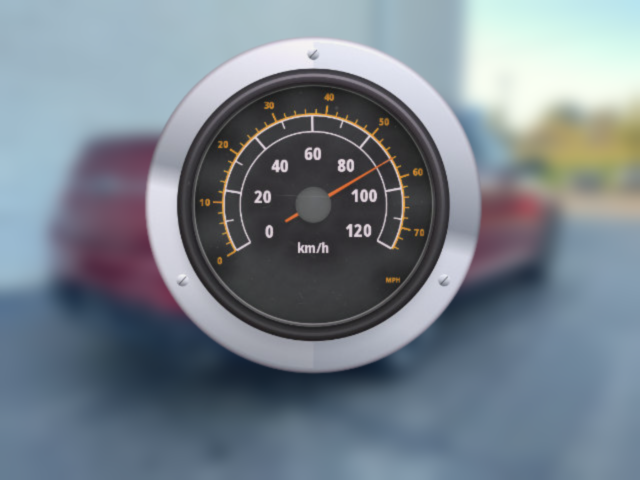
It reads value=90 unit=km/h
